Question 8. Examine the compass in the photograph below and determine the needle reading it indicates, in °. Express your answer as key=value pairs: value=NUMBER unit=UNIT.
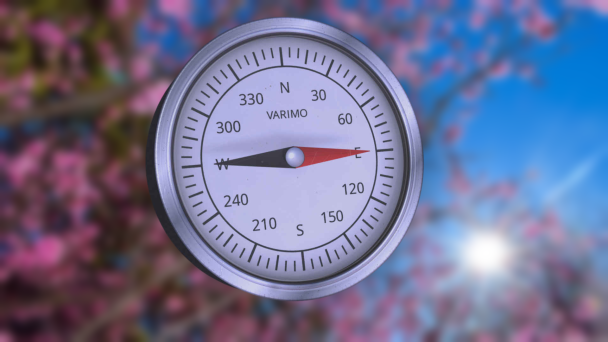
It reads value=90 unit=°
